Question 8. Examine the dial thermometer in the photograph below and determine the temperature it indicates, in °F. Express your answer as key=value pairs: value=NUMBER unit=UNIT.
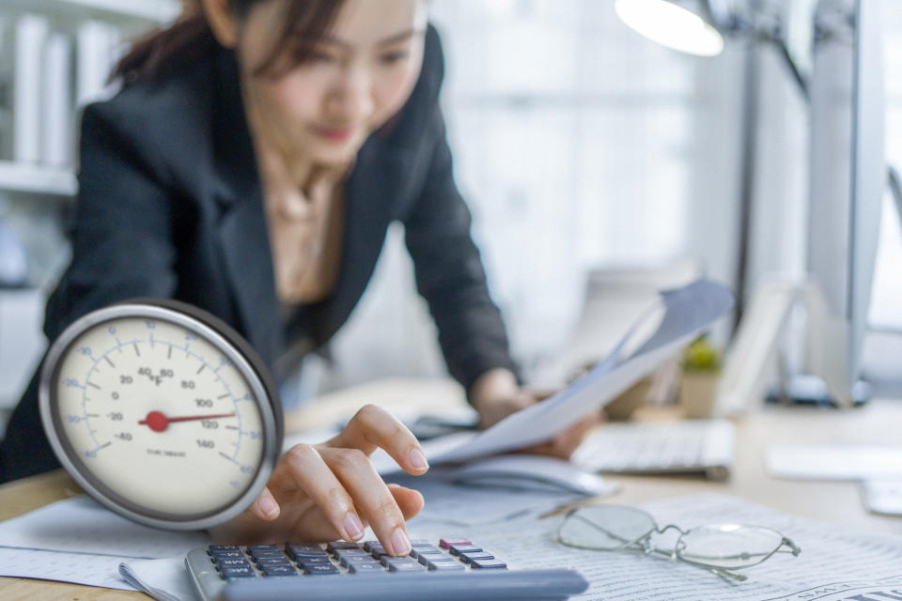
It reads value=110 unit=°F
